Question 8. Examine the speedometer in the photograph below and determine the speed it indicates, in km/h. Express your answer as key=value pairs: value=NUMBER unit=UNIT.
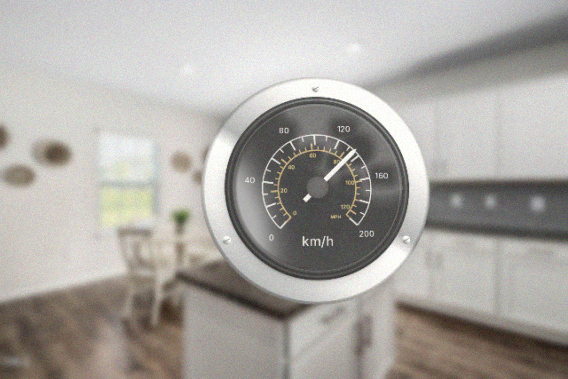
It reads value=135 unit=km/h
